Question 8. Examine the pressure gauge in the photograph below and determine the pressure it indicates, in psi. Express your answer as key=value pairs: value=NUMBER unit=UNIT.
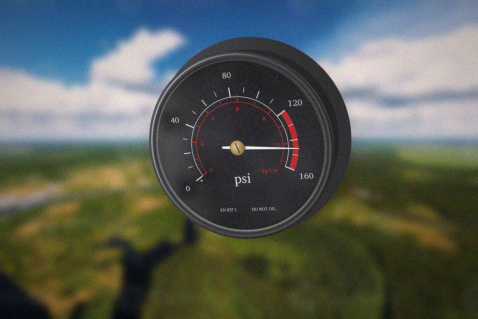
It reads value=145 unit=psi
